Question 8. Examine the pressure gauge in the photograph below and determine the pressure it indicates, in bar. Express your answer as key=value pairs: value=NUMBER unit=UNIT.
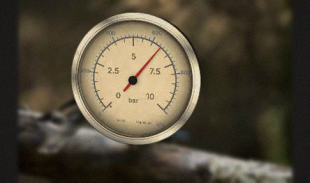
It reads value=6.5 unit=bar
